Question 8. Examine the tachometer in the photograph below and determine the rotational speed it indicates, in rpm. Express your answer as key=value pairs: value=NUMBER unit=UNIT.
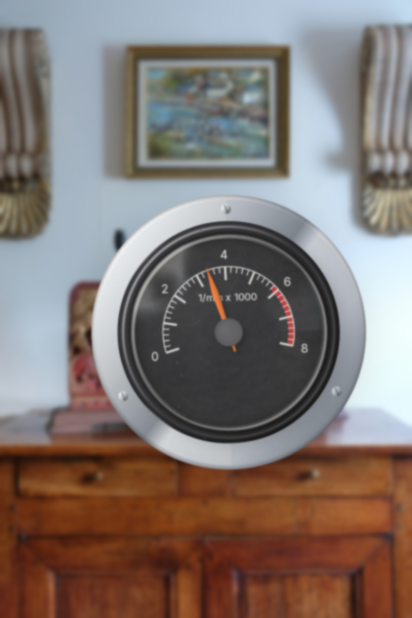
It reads value=3400 unit=rpm
